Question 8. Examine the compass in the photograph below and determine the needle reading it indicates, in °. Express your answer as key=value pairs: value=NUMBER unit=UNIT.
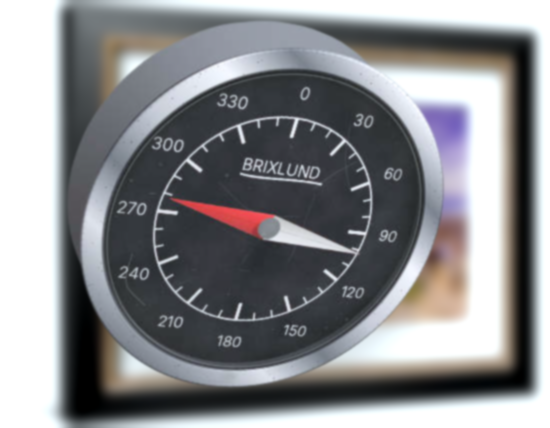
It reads value=280 unit=°
